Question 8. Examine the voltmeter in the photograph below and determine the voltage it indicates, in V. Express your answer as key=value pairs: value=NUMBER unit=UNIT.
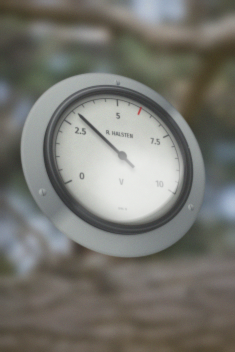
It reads value=3 unit=V
